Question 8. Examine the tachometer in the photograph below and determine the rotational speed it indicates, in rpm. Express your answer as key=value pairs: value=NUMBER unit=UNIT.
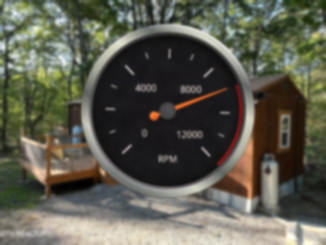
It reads value=9000 unit=rpm
